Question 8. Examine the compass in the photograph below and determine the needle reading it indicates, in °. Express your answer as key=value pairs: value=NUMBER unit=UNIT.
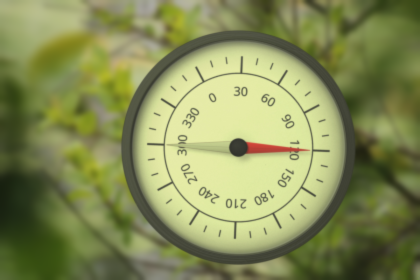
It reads value=120 unit=°
